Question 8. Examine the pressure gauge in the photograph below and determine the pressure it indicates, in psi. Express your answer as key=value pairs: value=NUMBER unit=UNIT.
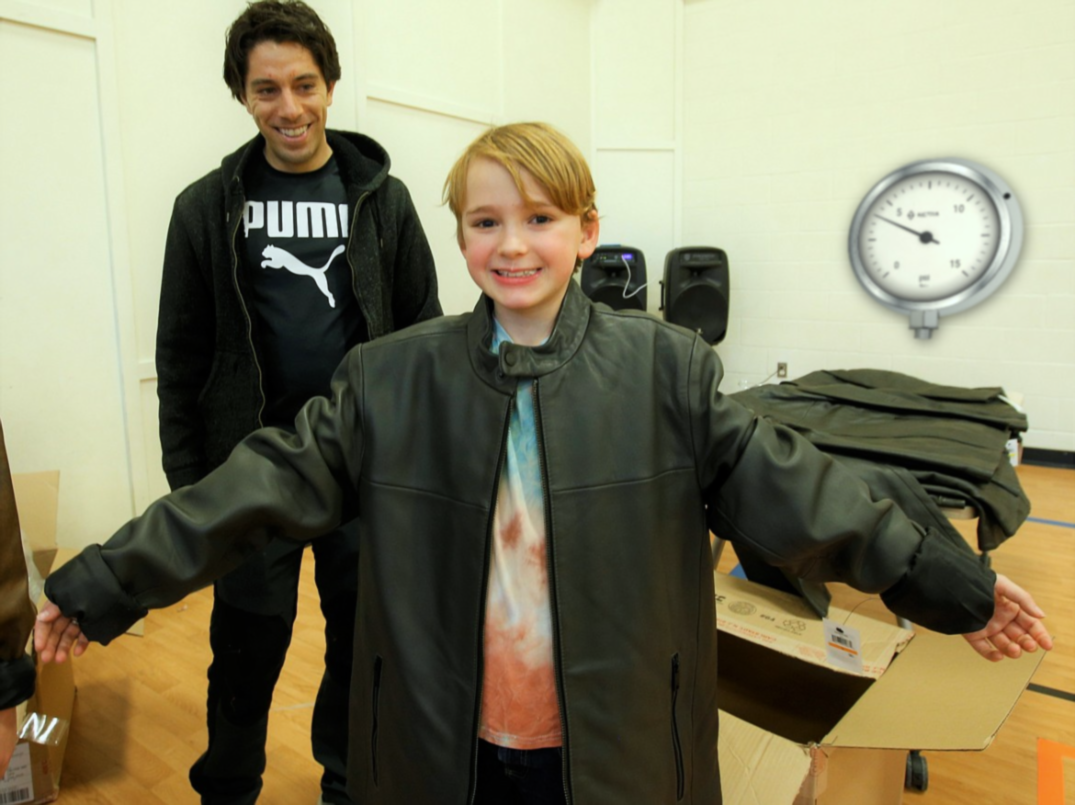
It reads value=4 unit=psi
